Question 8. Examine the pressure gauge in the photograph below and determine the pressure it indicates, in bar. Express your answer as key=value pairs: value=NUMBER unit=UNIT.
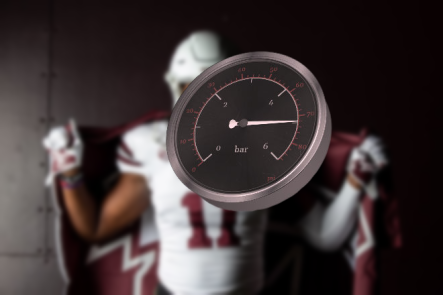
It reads value=5 unit=bar
